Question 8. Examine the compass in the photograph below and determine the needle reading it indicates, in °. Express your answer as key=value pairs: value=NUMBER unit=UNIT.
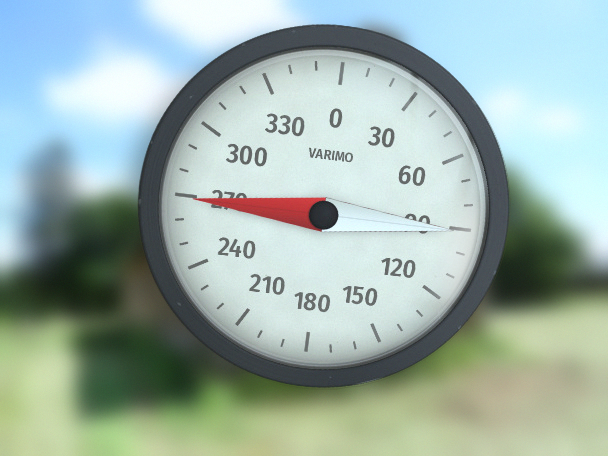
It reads value=270 unit=°
